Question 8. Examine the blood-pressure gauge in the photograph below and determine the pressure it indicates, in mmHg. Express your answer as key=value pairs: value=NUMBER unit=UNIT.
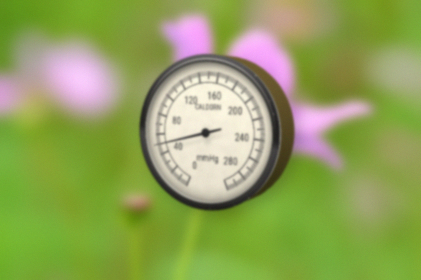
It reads value=50 unit=mmHg
